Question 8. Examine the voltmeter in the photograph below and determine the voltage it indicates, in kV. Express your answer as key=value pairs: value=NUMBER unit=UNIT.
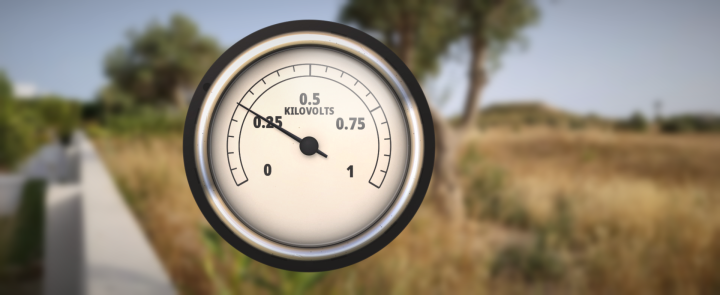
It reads value=0.25 unit=kV
